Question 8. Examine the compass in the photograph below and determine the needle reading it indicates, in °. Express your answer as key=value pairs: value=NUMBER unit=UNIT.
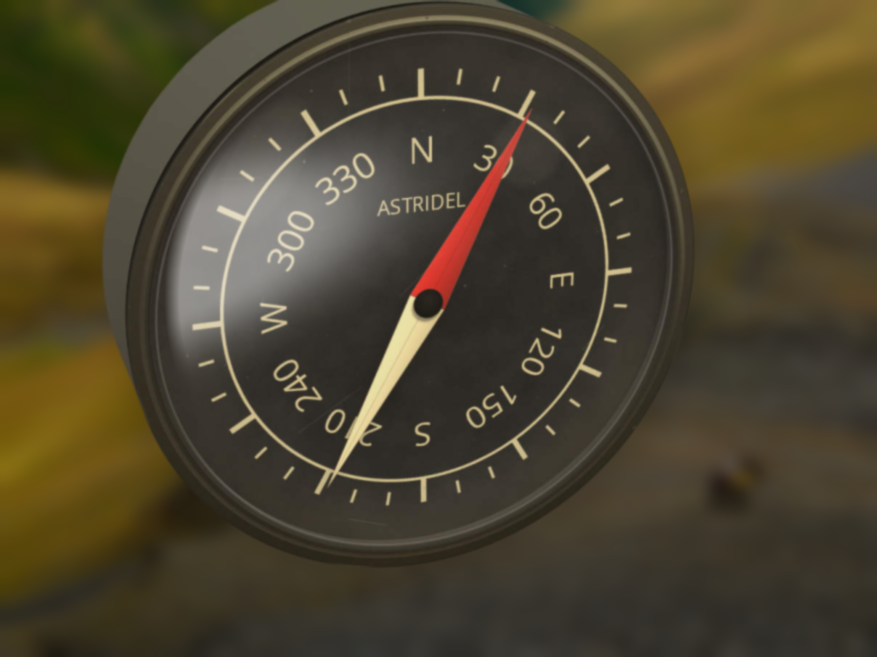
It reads value=30 unit=°
